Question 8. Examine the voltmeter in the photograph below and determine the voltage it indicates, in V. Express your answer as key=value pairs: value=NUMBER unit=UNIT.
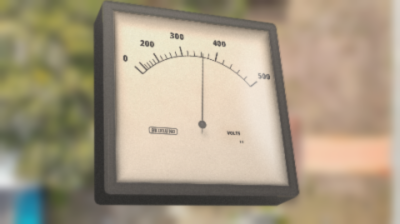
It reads value=360 unit=V
